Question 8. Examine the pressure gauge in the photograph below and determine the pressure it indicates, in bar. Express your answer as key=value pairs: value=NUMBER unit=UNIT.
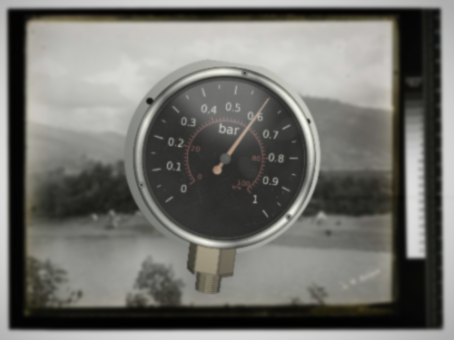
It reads value=0.6 unit=bar
